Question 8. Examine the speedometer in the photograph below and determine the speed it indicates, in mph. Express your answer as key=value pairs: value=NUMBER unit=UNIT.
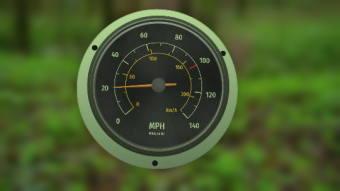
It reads value=20 unit=mph
